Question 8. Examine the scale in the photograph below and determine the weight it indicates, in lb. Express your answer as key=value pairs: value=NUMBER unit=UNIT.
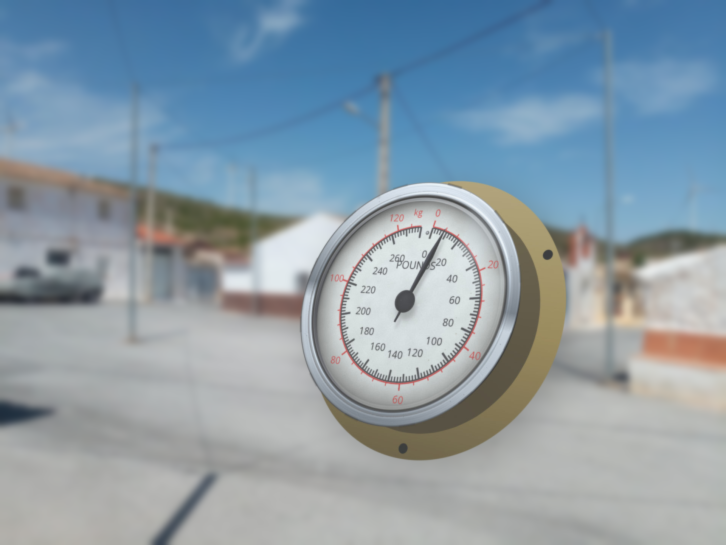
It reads value=10 unit=lb
